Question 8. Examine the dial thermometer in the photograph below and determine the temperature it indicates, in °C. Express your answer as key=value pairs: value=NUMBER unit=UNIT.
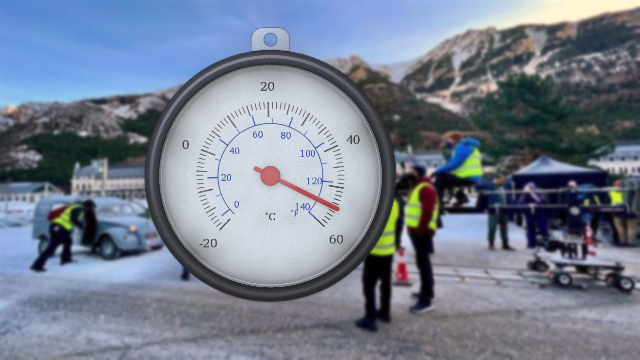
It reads value=55 unit=°C
